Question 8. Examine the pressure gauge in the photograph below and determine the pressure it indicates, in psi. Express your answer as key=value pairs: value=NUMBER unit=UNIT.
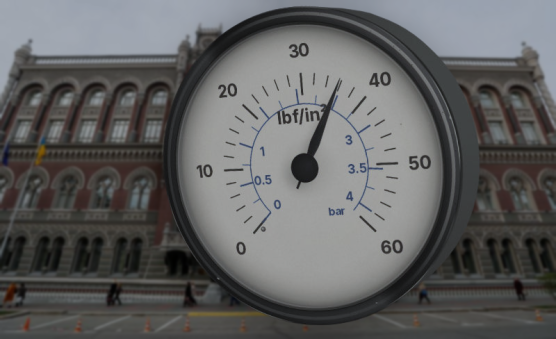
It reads value=36 unit=psi
